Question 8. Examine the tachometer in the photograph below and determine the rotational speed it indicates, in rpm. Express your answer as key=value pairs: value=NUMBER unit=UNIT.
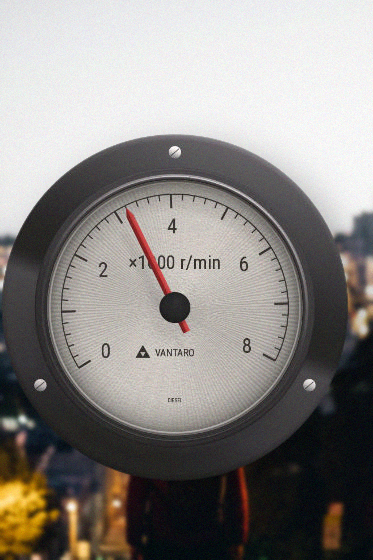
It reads value=3200 unit=rpm
